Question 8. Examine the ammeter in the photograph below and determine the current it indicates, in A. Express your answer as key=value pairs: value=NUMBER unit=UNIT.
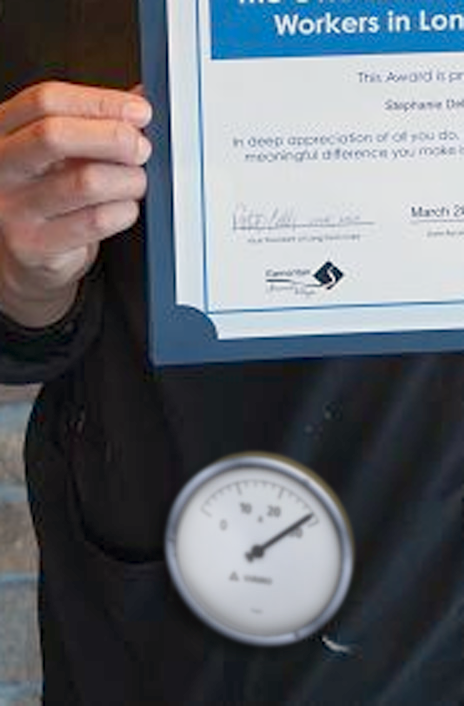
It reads value=28 unit=A
